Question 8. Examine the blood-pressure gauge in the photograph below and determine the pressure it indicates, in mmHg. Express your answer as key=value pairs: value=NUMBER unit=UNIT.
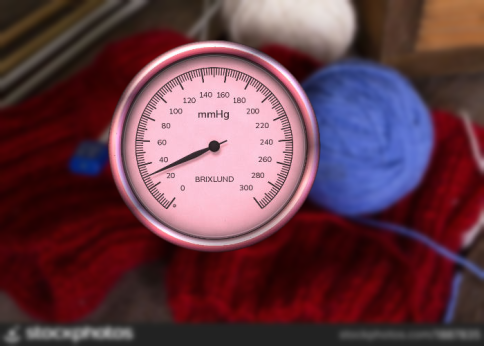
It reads value=30 unit=mmHg
